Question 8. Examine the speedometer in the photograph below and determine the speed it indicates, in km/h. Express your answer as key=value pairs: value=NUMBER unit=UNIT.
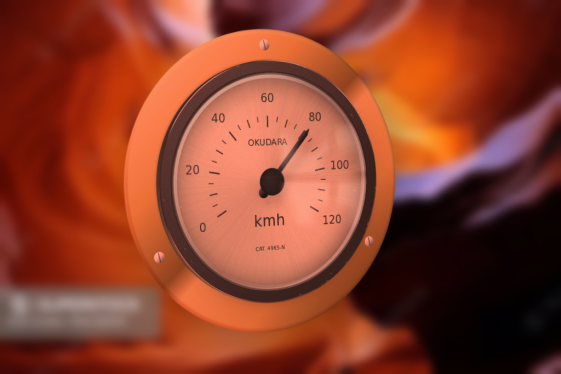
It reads value=80 unit=km/h
